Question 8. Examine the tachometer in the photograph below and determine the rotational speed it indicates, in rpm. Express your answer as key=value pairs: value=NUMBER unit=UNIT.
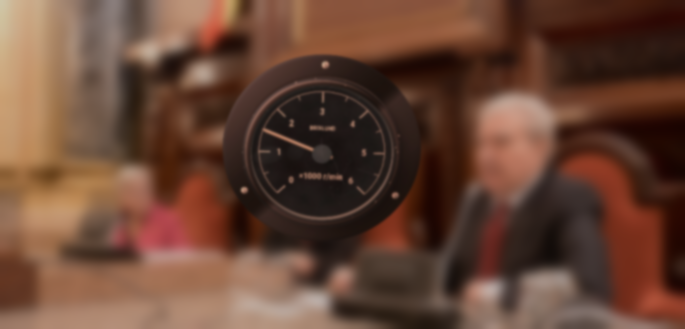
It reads value=1500 unit=rpm
